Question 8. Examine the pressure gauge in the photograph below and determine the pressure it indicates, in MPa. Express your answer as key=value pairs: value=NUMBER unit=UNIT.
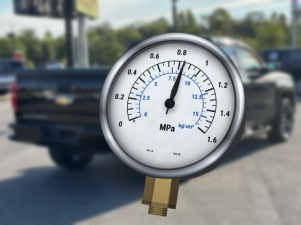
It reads value=0.85 unit=MPa
